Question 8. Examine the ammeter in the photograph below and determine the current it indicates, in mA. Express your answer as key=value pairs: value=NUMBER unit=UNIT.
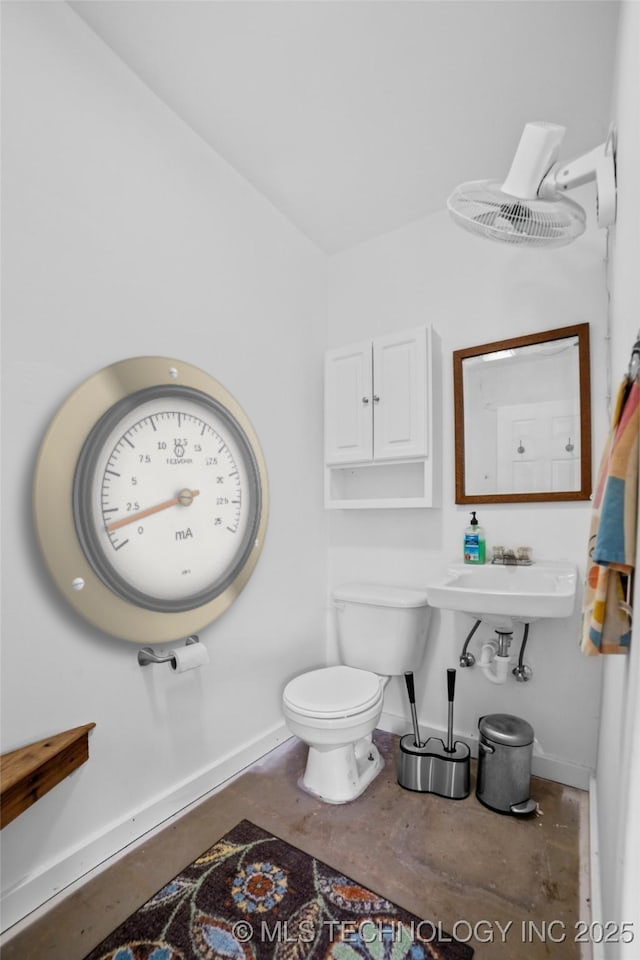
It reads value=1.5 unit=mA
